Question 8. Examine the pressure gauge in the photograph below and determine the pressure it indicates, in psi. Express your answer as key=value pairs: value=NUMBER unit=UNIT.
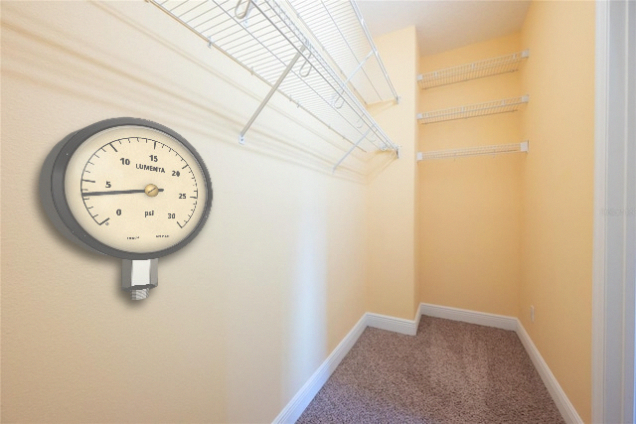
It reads value=3.5 unit=psi
